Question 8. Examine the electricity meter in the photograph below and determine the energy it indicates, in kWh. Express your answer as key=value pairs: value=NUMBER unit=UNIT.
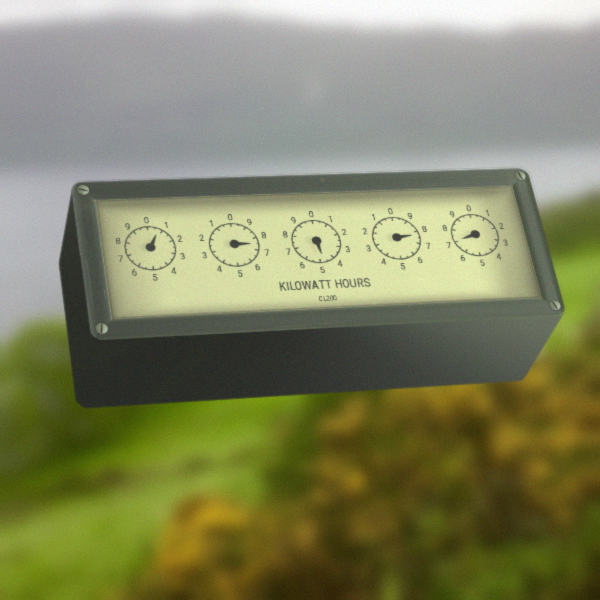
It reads value=7477 unit=kWh
